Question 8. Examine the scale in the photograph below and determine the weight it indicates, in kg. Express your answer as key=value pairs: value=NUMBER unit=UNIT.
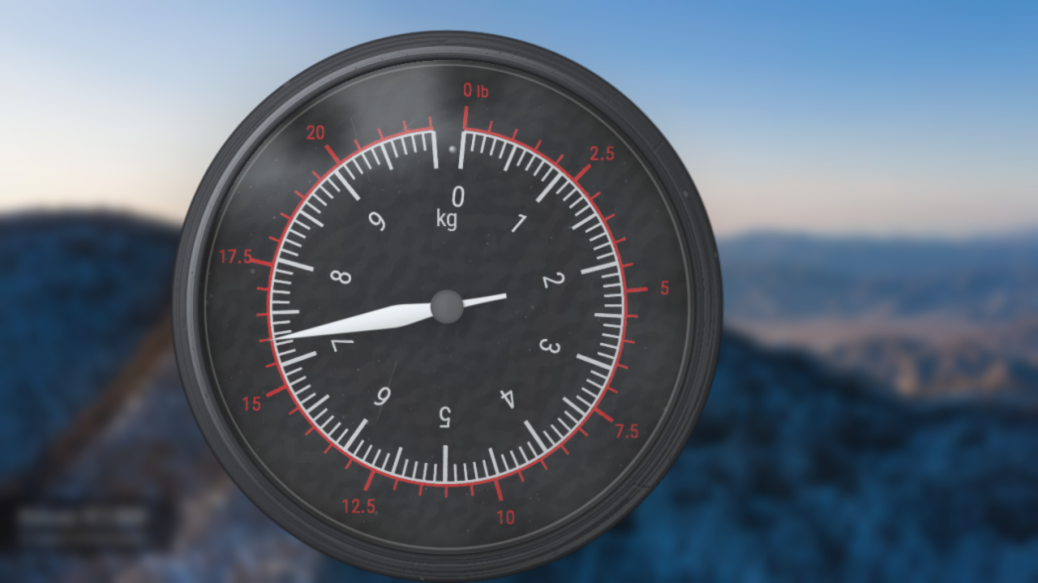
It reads value=7.25 unit=kg
